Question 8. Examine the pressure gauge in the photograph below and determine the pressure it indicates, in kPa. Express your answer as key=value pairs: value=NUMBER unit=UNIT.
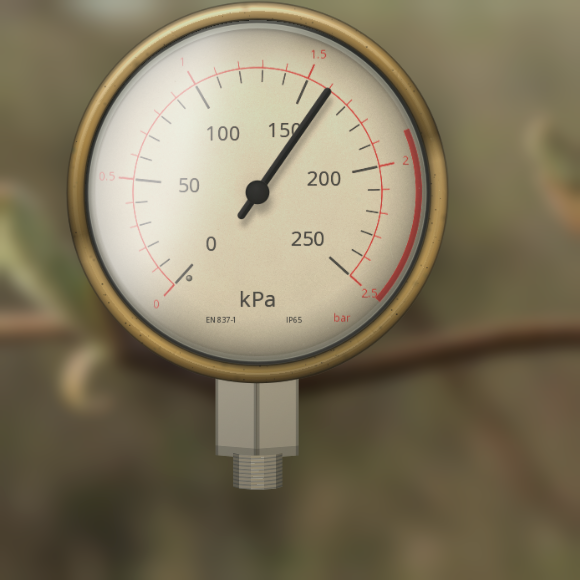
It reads value=160 unit=kPa
